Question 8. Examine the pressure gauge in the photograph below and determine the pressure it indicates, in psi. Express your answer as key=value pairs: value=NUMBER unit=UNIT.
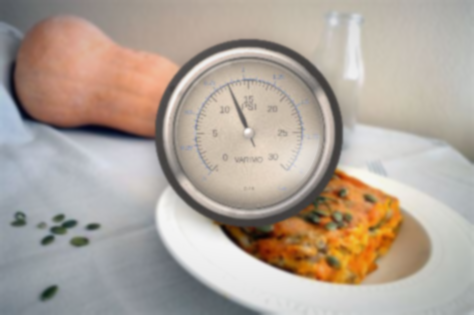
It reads value=12.5 unit=psi
